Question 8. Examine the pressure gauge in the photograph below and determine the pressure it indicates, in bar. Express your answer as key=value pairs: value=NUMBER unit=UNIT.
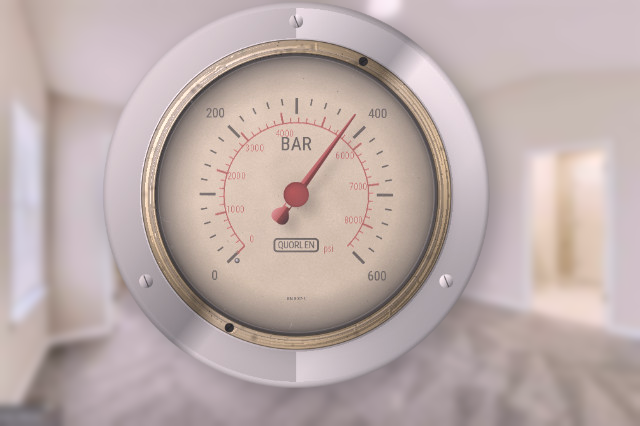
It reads value=380 unit=bar
